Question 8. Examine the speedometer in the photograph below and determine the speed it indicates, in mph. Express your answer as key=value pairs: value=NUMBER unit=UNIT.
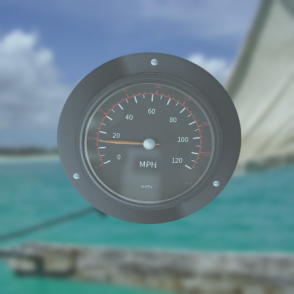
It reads value=15 unit=mph
